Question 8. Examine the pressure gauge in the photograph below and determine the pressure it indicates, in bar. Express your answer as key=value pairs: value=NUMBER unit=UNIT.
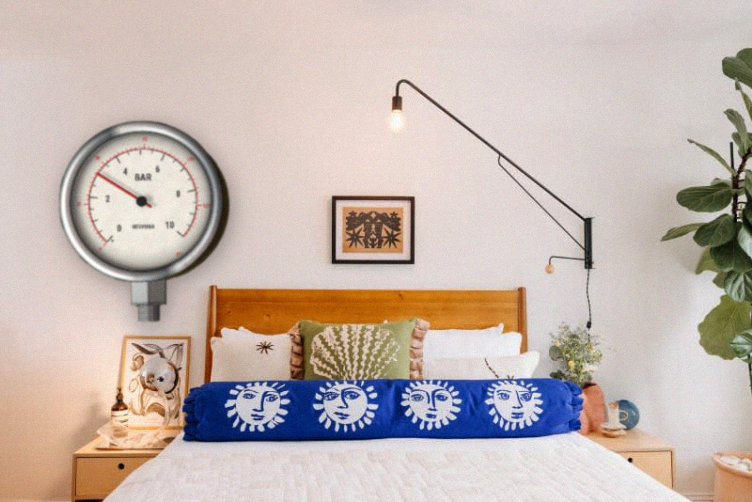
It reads value=3 unit=bar
